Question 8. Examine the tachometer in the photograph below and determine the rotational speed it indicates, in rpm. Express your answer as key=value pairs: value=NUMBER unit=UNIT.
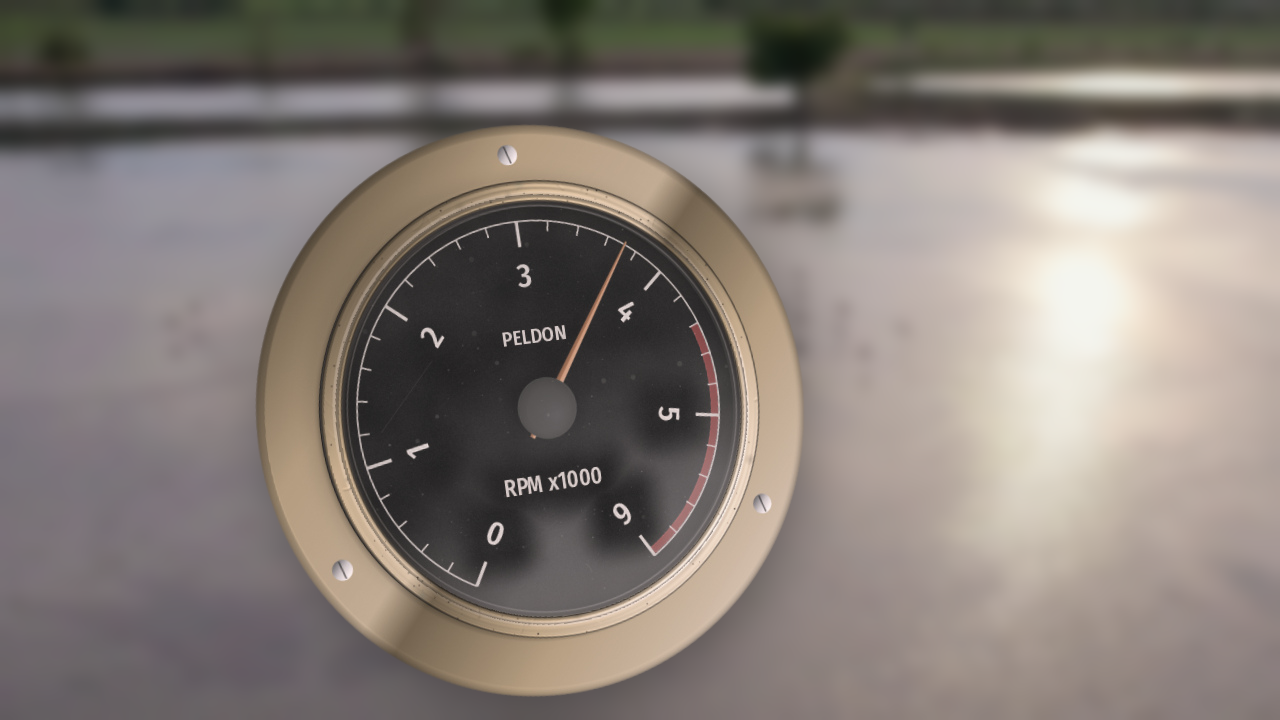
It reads value=3700 unit=rpm
